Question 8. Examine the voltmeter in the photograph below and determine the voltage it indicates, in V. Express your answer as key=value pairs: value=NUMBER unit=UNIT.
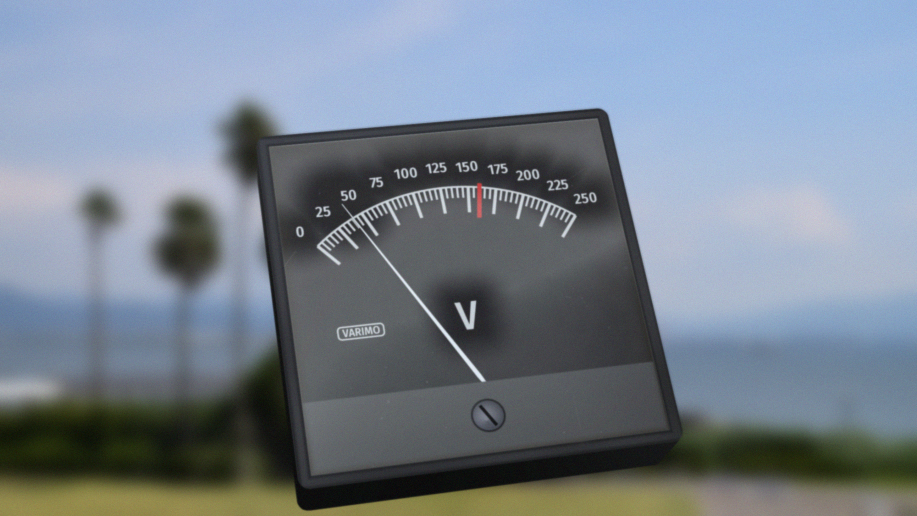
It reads value=40 unit=V
